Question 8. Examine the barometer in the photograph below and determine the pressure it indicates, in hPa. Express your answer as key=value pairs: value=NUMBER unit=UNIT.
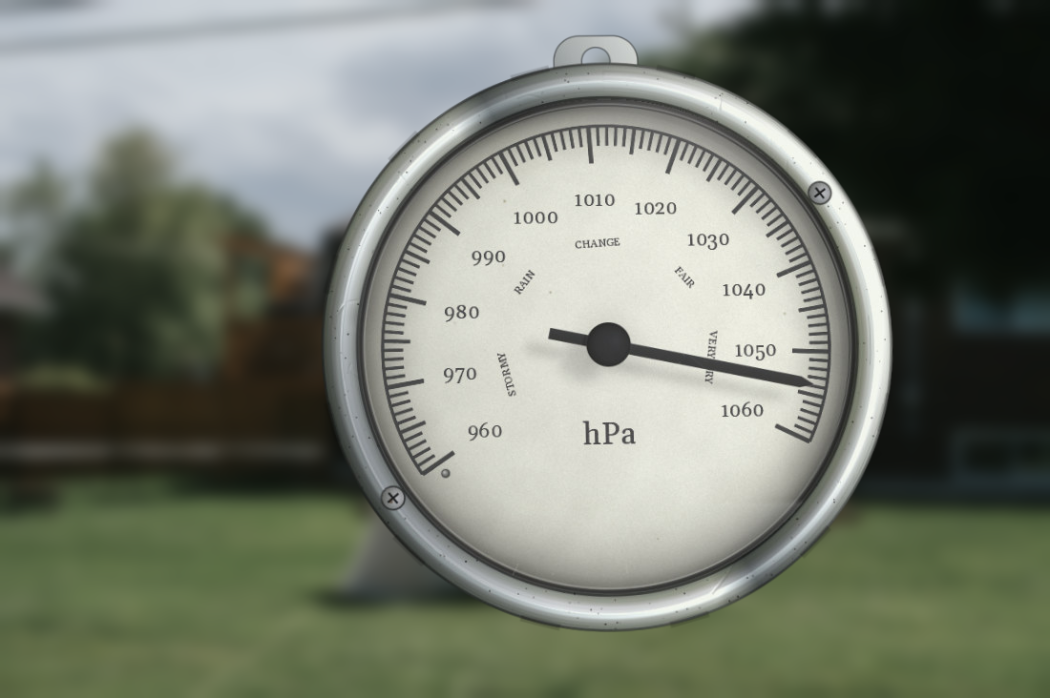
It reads value=1054 unit=hPa
